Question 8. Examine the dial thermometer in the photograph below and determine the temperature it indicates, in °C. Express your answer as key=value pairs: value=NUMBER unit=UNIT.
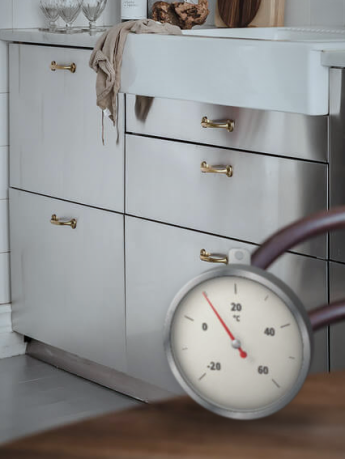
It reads value=10 unit=°C
